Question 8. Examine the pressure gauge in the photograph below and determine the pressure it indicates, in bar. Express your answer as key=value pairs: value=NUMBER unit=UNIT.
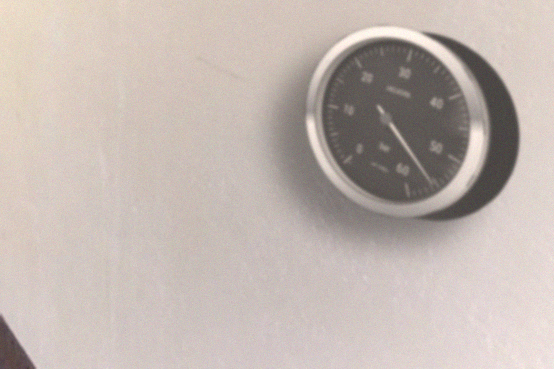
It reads value=55 unit=bar
